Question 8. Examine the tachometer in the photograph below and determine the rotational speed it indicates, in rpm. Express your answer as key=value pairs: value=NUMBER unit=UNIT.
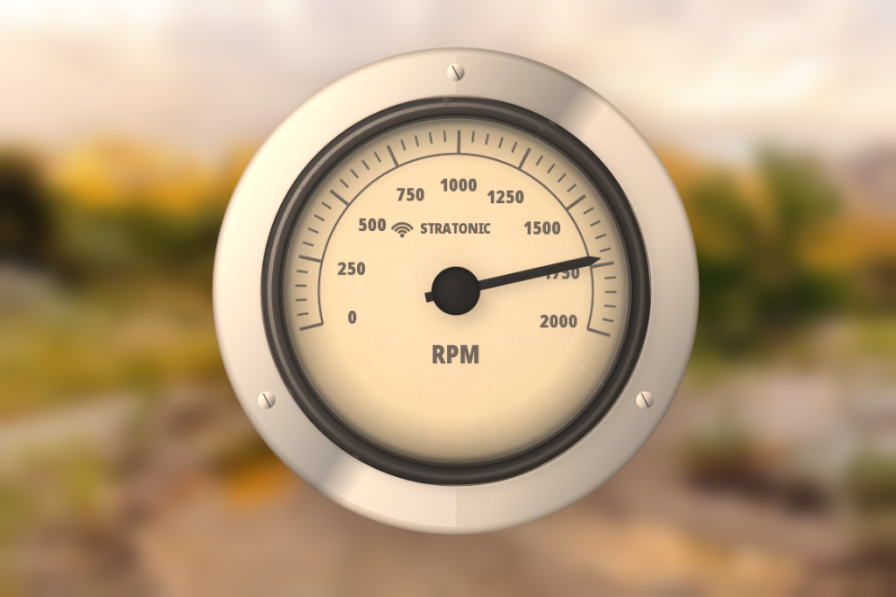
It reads value=1725 unit=rpm
